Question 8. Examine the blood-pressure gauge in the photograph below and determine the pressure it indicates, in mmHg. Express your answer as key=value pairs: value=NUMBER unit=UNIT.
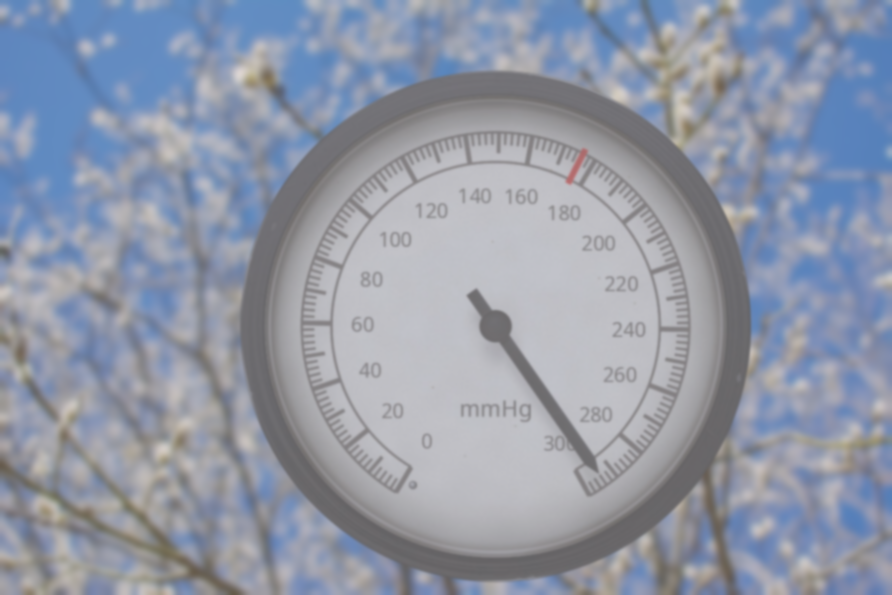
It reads value=294 unit=mmHg
